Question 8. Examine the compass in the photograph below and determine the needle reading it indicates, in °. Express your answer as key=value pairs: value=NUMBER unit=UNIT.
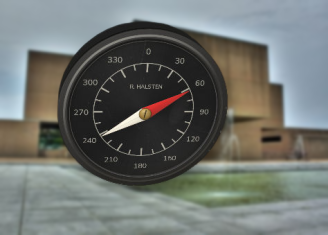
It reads value=60 unit=°
